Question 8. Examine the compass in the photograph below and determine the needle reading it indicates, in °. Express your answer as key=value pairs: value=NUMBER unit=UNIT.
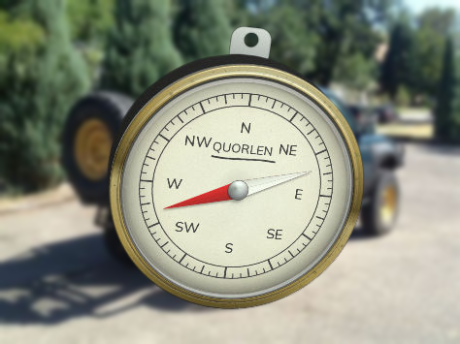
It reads value=250 unit=°
